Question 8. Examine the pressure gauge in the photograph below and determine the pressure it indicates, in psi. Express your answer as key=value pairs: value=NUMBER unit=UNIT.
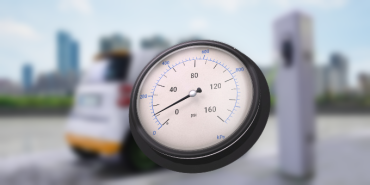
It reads value=10 unit=psi
